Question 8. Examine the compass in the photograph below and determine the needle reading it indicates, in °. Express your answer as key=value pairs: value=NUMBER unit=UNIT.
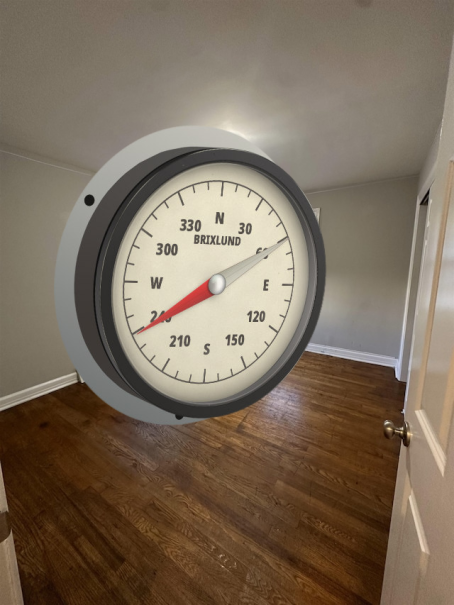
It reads value=240 unit=°
